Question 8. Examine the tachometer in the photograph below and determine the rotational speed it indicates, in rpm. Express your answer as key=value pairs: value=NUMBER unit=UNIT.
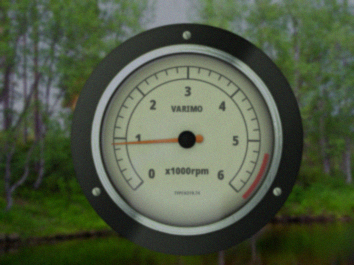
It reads value=900 unit=rpm
